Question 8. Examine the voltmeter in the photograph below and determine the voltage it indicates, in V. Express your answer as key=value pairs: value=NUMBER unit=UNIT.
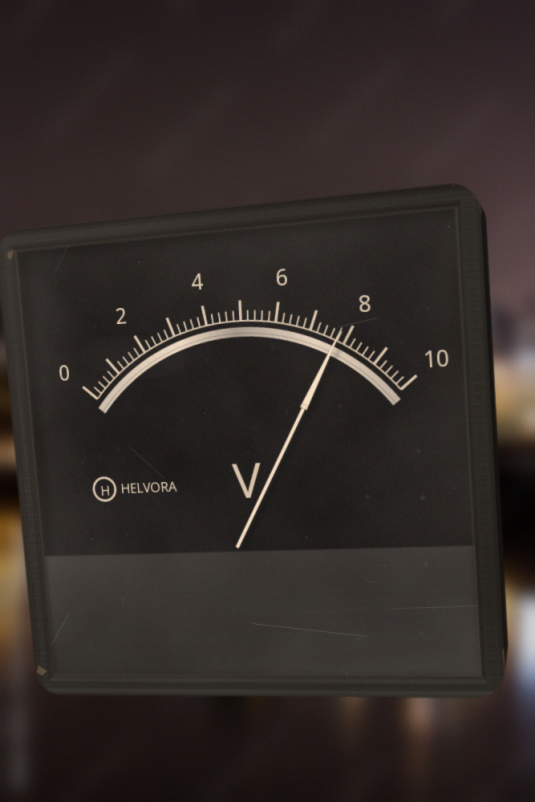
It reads value=7.8 unit=V
